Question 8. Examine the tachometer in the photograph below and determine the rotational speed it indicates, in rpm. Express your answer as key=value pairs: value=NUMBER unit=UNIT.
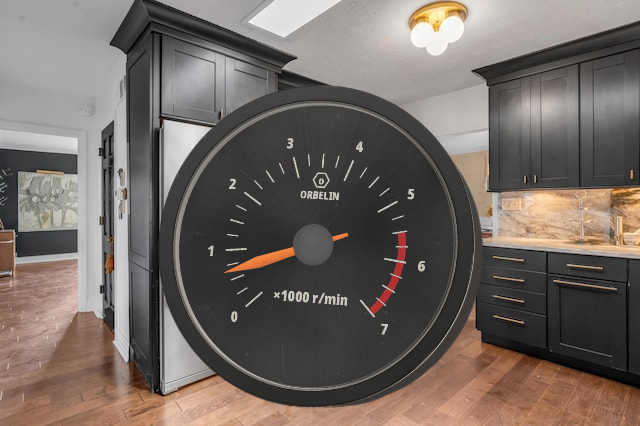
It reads value=625 unit=rpm
